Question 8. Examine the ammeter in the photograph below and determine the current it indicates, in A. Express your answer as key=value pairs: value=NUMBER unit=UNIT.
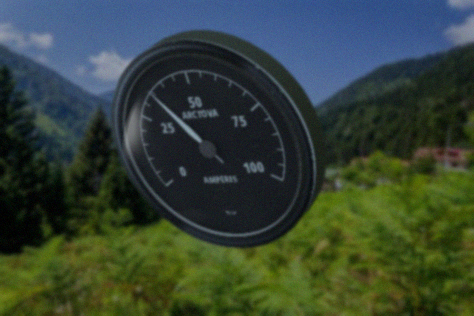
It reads value=35 unit=A
